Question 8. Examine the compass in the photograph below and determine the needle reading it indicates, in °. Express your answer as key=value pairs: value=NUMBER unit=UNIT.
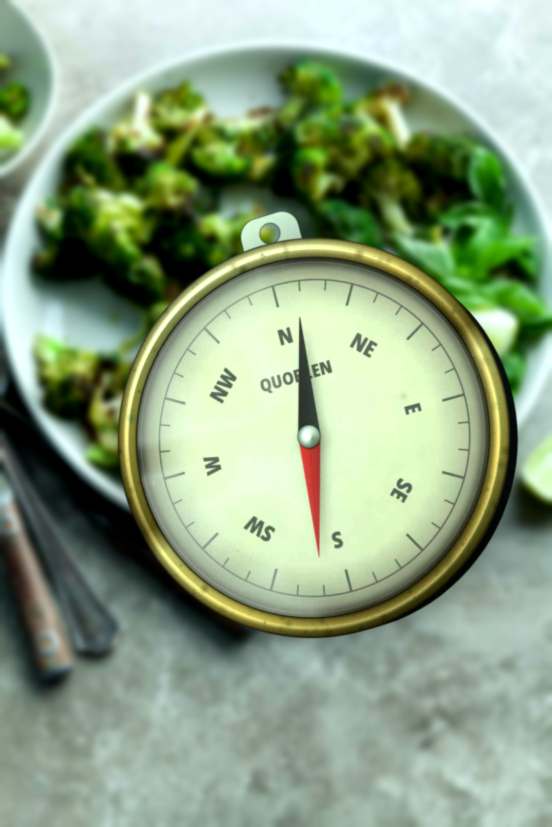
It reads value=190 unit=°
